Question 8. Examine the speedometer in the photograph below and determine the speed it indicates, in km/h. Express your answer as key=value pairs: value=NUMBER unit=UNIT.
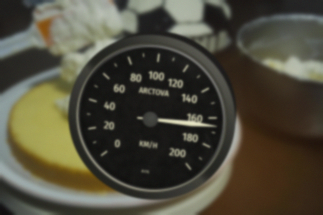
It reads value=165 unit=km/h
